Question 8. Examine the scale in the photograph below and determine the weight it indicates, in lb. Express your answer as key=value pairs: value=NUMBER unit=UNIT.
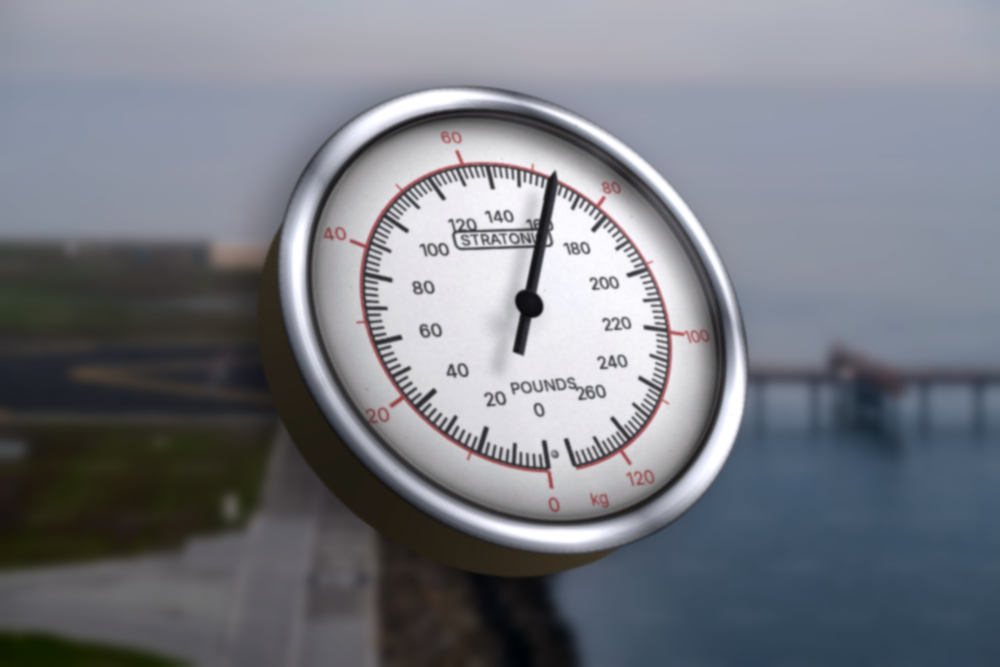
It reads value=160 unit=lb
